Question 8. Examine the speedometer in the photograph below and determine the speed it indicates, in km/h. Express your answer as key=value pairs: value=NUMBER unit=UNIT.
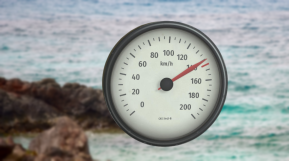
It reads value=140 unit=km/h
